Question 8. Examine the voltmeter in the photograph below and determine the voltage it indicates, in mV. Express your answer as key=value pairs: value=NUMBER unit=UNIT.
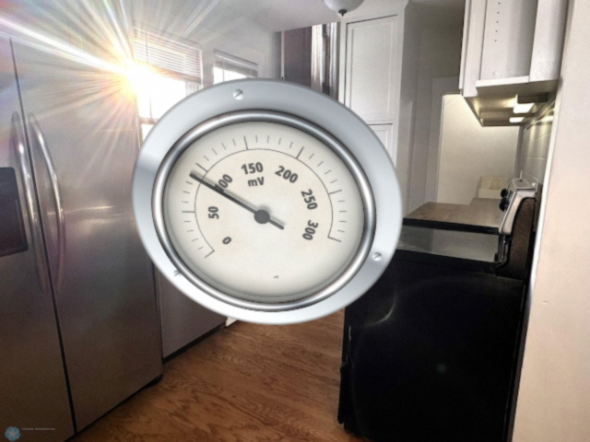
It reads value=90 unit=mV
